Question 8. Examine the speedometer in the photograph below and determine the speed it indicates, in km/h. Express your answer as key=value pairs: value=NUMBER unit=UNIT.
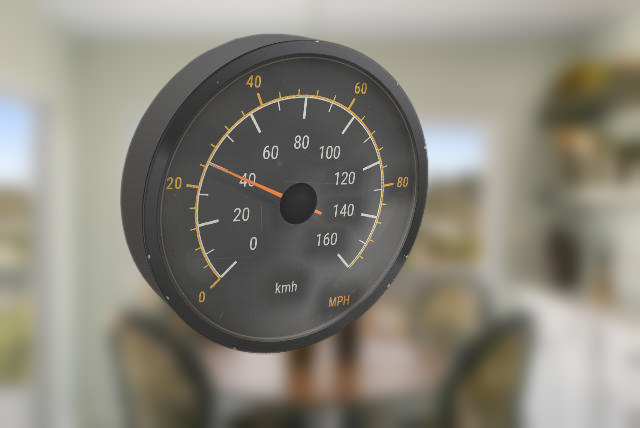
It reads value=40 unit=km/h
